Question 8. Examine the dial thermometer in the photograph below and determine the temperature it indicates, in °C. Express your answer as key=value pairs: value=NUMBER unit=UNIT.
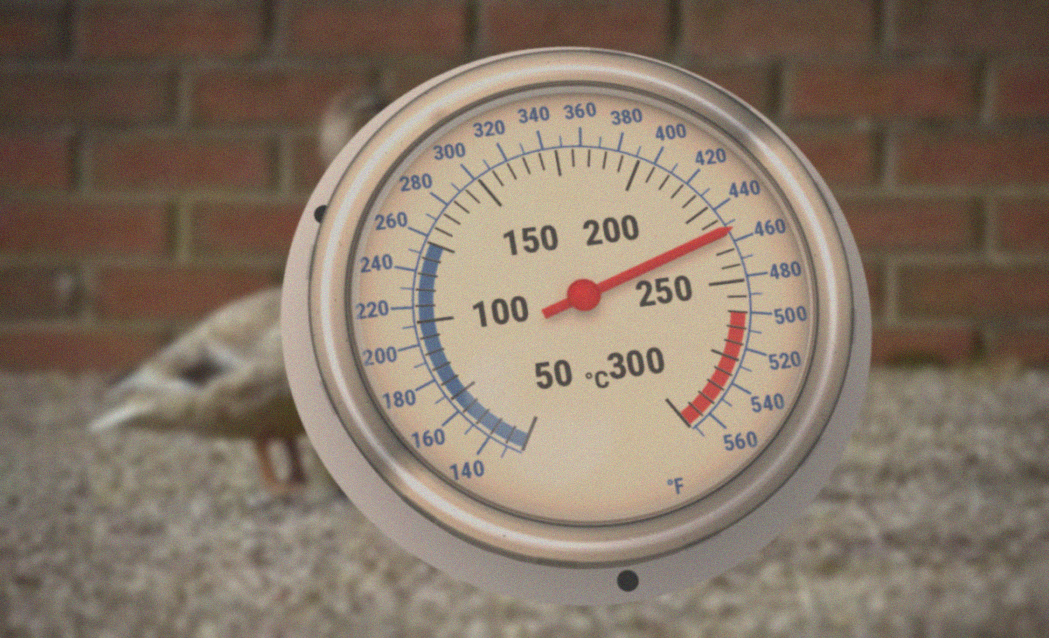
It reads value=235 unit=°C
